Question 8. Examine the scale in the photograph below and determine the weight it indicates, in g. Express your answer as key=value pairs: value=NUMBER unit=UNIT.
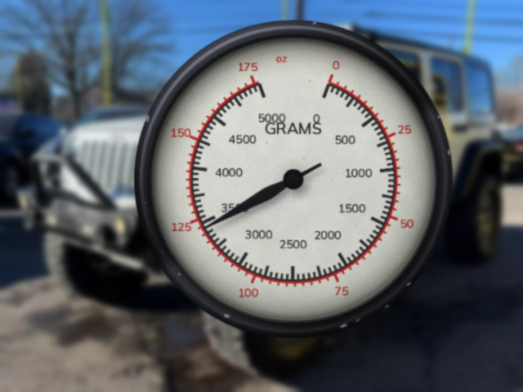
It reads value=3450 unit=g
